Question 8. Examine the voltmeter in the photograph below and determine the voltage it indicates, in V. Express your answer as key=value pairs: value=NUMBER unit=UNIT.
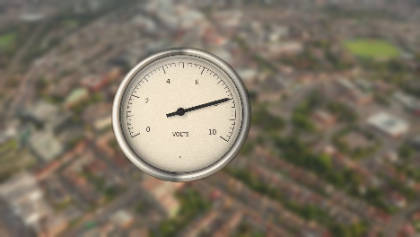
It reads value=8 unit=V
